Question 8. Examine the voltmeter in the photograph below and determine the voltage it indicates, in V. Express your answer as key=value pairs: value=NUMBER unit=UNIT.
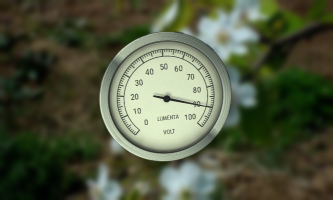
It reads value=90 unit=V
